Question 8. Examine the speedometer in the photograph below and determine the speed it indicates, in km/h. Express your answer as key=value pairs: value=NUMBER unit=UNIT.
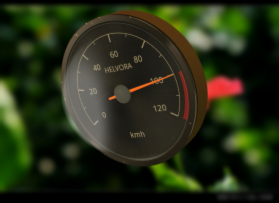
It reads value=100 unit=km/h
